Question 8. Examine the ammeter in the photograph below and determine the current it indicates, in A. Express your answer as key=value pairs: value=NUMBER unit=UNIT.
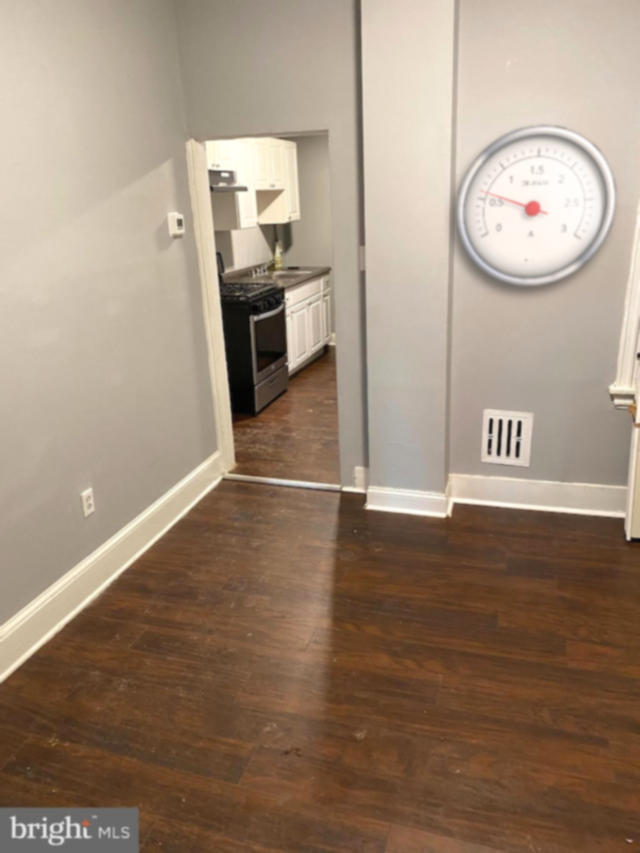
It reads value=0.6 unit=A
